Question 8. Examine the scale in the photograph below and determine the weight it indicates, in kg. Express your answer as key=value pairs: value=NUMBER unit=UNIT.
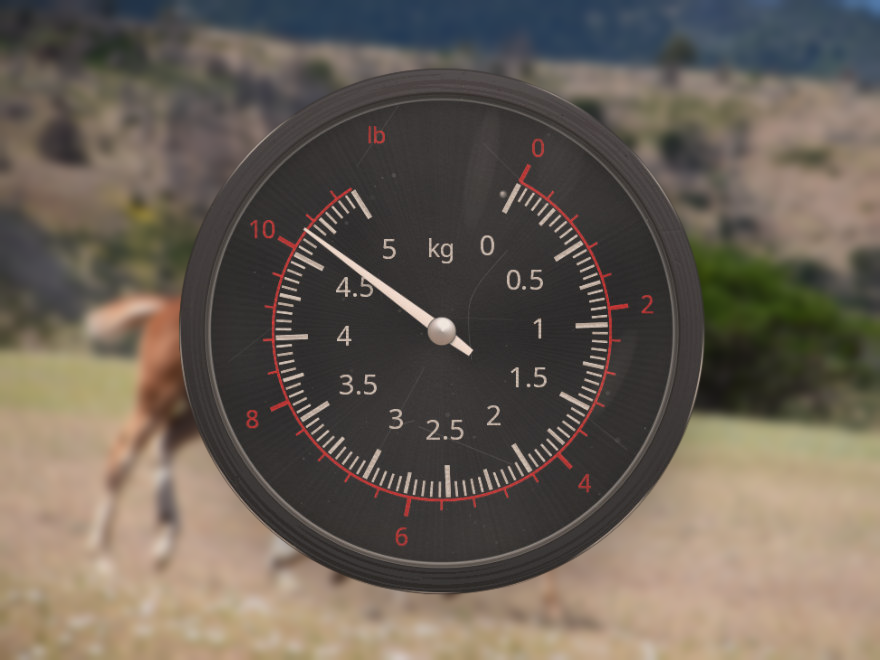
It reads value=4.65 unit=kg
